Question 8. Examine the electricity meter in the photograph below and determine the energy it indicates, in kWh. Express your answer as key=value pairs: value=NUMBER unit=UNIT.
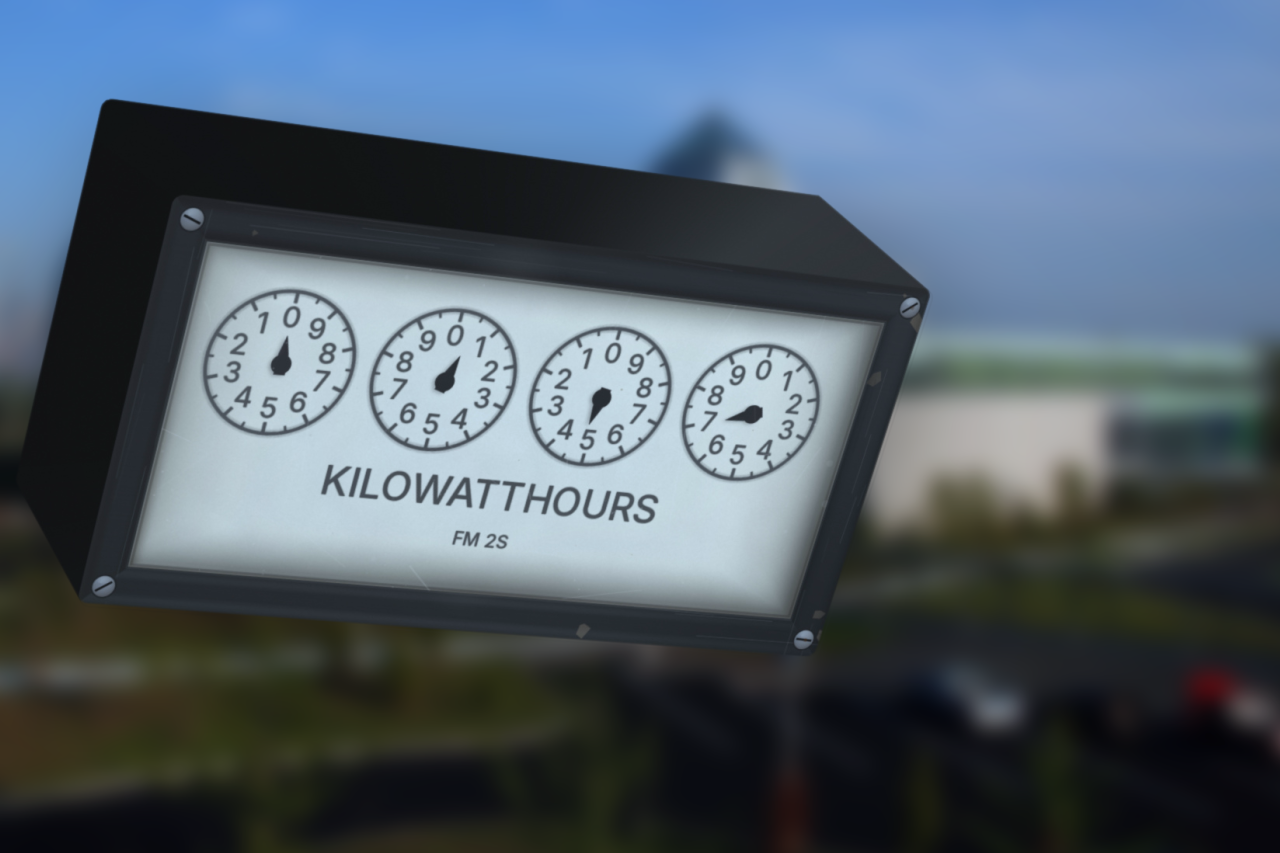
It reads value=47 unit=kWh
